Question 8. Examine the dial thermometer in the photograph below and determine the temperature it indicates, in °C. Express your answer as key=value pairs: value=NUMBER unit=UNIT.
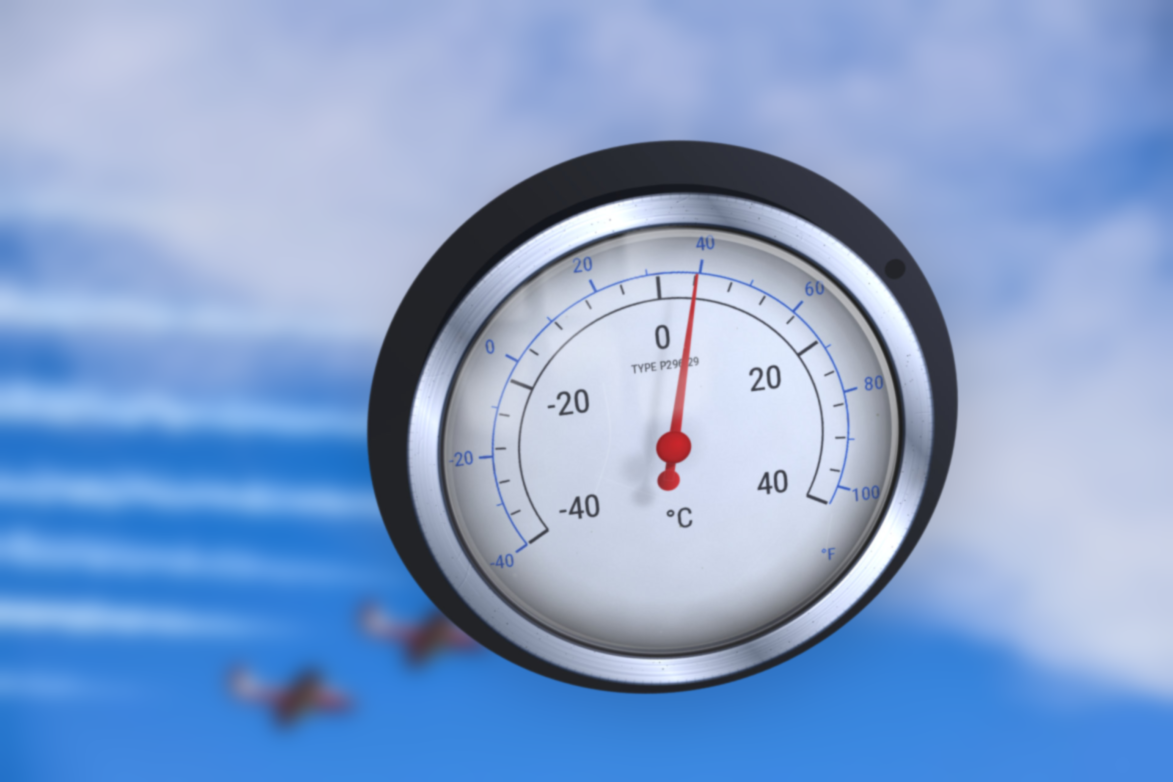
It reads value=4 unit=°C
